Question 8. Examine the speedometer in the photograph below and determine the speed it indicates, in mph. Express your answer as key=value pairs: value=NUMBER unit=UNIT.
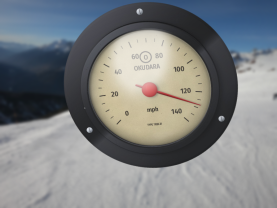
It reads value=127.5 unit=mph
